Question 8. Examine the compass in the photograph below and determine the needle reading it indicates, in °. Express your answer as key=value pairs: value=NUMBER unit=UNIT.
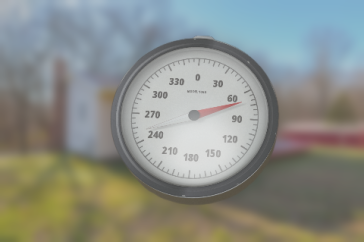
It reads value=70 unit=°
